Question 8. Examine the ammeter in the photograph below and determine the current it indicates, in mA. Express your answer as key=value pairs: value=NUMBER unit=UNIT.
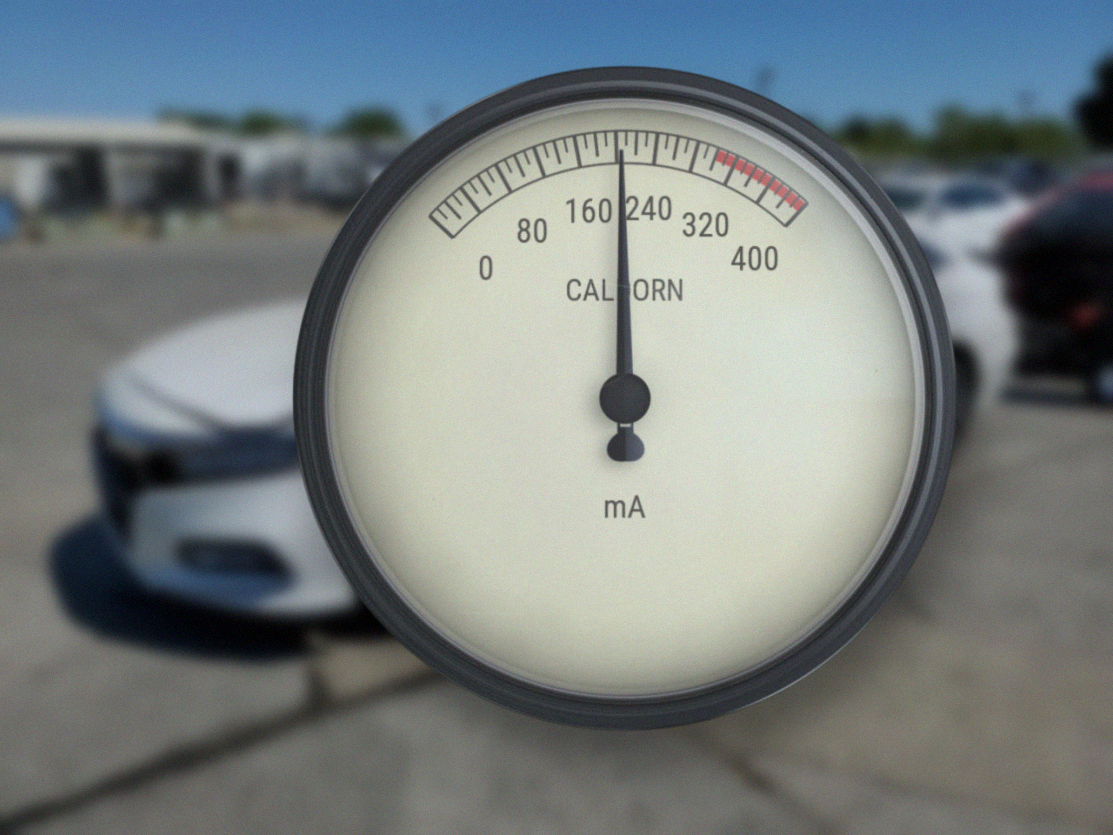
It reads value=205 unit=mA
